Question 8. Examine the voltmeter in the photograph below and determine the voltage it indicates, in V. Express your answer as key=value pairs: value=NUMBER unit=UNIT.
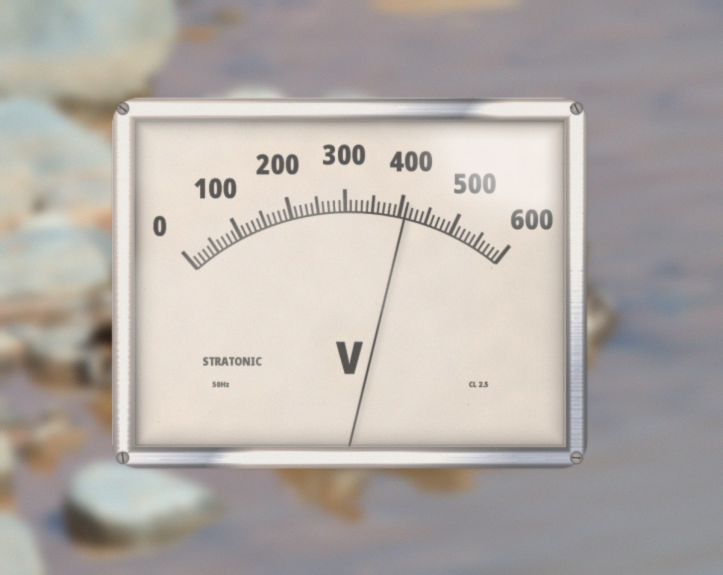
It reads value=410 unit=V
